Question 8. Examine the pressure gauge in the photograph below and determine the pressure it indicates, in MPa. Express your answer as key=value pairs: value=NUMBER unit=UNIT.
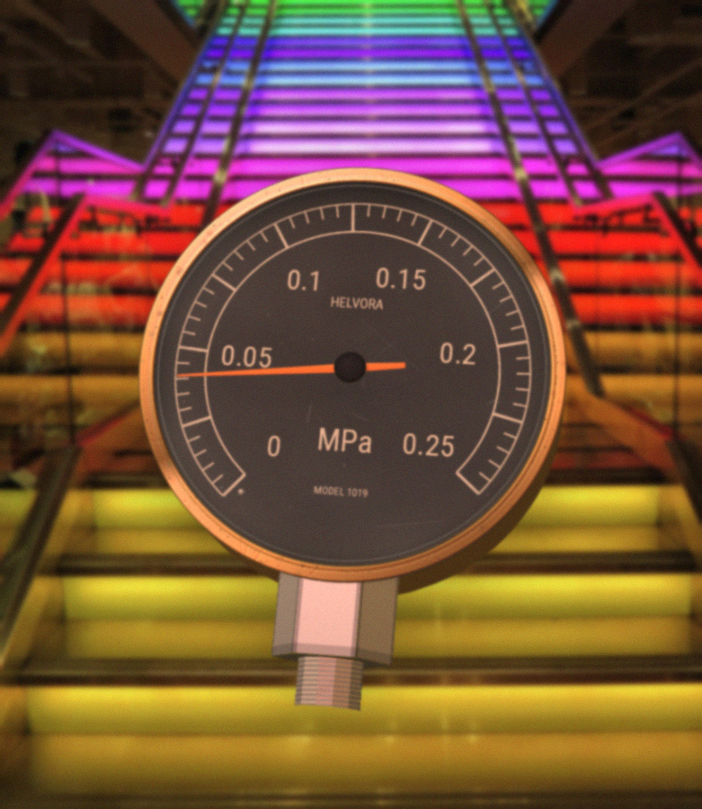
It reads value=0.04 unit=MPa
